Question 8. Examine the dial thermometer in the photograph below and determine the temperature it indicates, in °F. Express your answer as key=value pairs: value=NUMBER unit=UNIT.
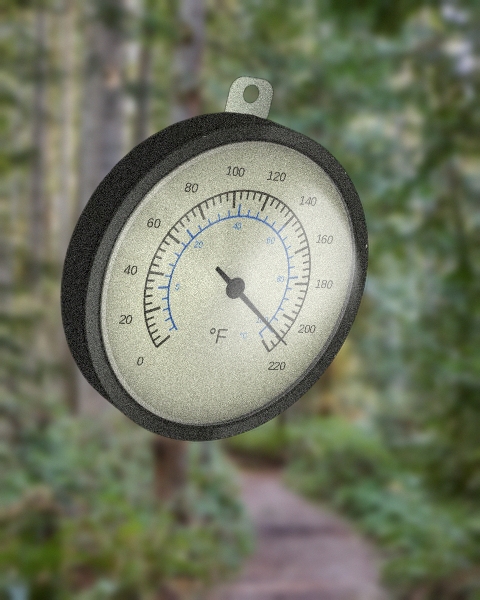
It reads value=212 unit=°F
